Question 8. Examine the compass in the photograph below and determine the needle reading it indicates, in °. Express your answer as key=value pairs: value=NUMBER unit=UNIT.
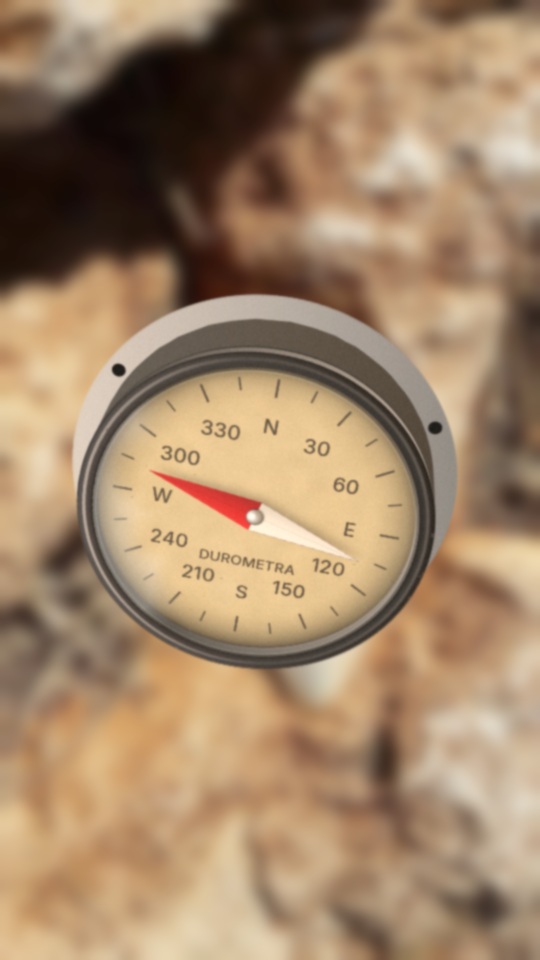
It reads value=285 unit=°
